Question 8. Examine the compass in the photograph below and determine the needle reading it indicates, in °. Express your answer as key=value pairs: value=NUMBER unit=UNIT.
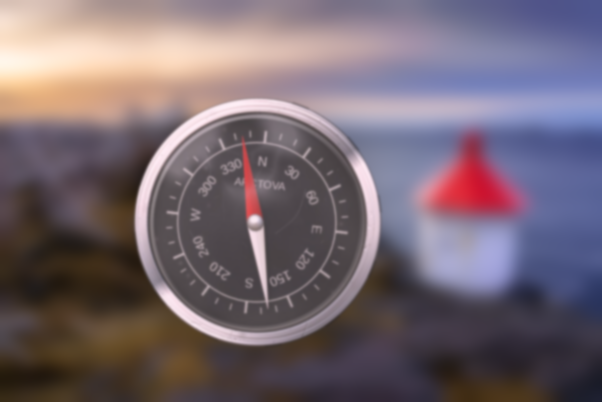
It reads value=345 unit=°
